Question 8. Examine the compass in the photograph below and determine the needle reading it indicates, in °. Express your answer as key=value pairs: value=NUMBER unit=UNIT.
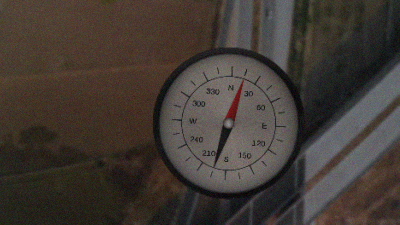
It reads value=15 unit=°
